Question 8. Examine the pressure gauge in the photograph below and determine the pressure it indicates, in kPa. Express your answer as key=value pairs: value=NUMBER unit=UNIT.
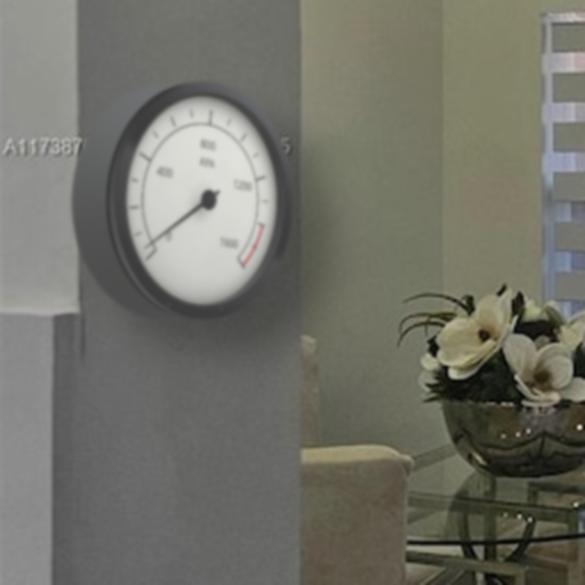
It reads value=50 unit=kPa
